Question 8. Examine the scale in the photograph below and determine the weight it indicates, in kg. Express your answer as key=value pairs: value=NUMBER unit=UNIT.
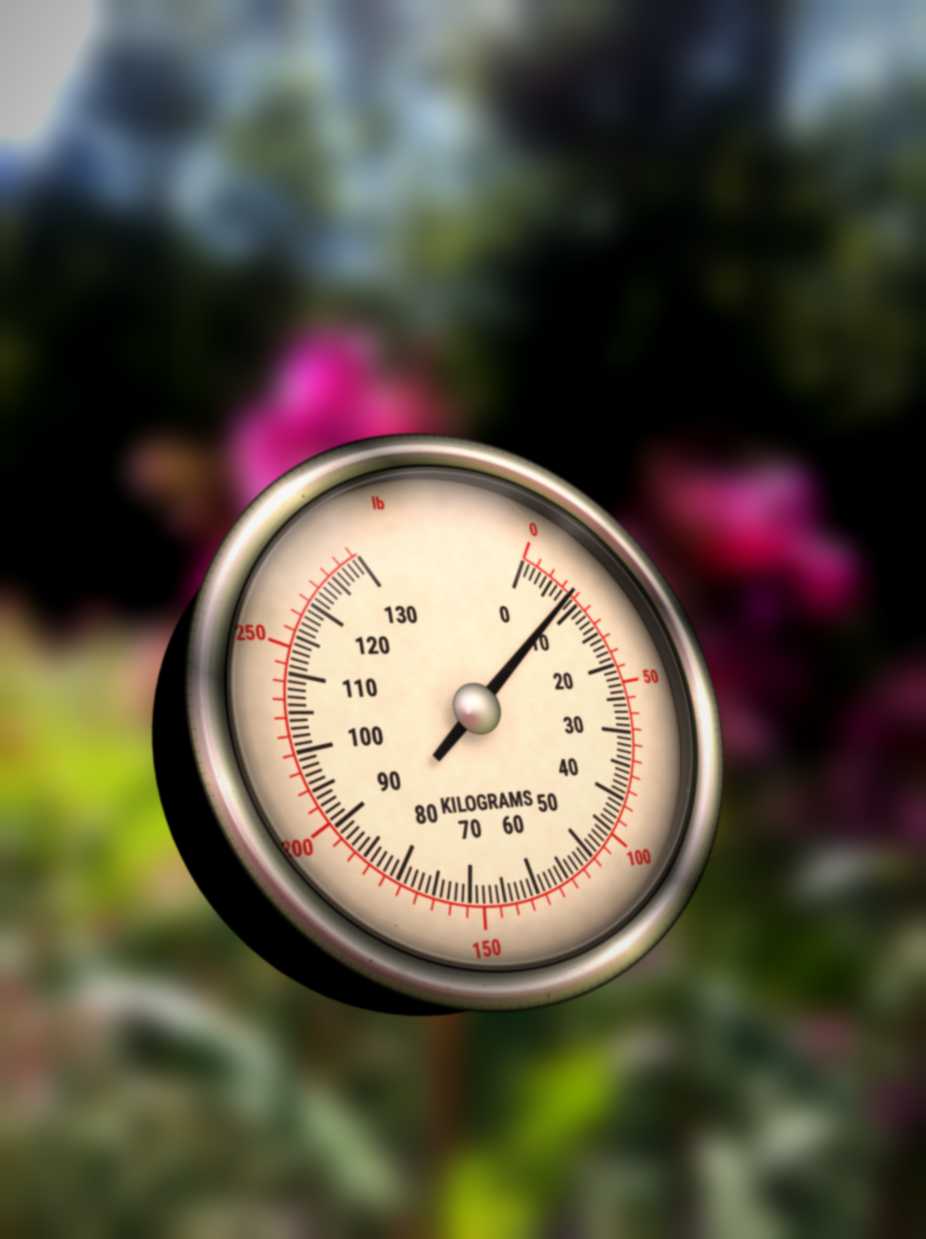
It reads value=8 unit=kg
